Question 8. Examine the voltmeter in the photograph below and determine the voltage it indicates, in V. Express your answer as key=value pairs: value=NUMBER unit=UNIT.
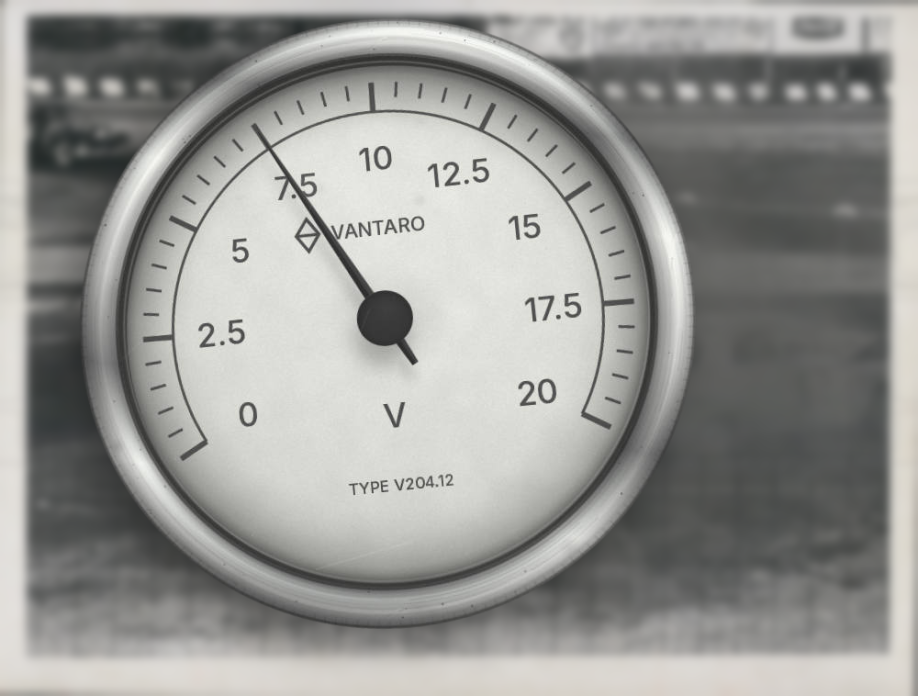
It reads value=7.5 unit=V
